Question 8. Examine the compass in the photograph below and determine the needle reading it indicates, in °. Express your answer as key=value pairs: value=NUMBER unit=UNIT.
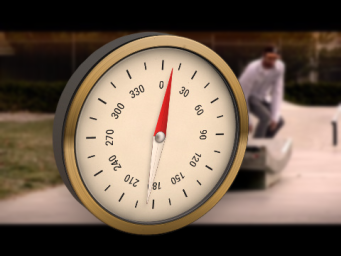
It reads value=7.5 unit=°
